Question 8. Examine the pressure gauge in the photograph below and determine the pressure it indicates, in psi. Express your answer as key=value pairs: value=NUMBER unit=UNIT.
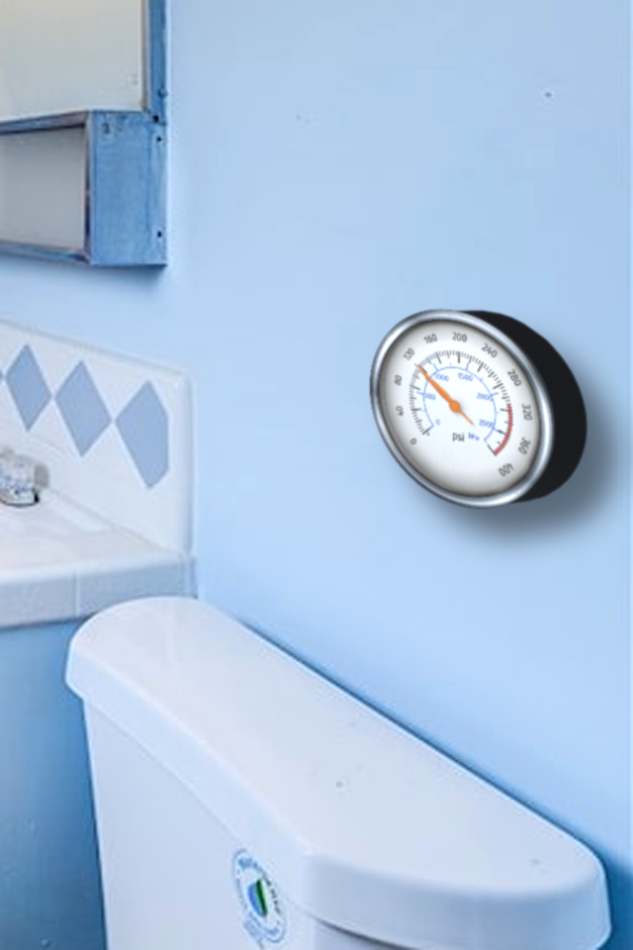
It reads value=120 unit=psi
